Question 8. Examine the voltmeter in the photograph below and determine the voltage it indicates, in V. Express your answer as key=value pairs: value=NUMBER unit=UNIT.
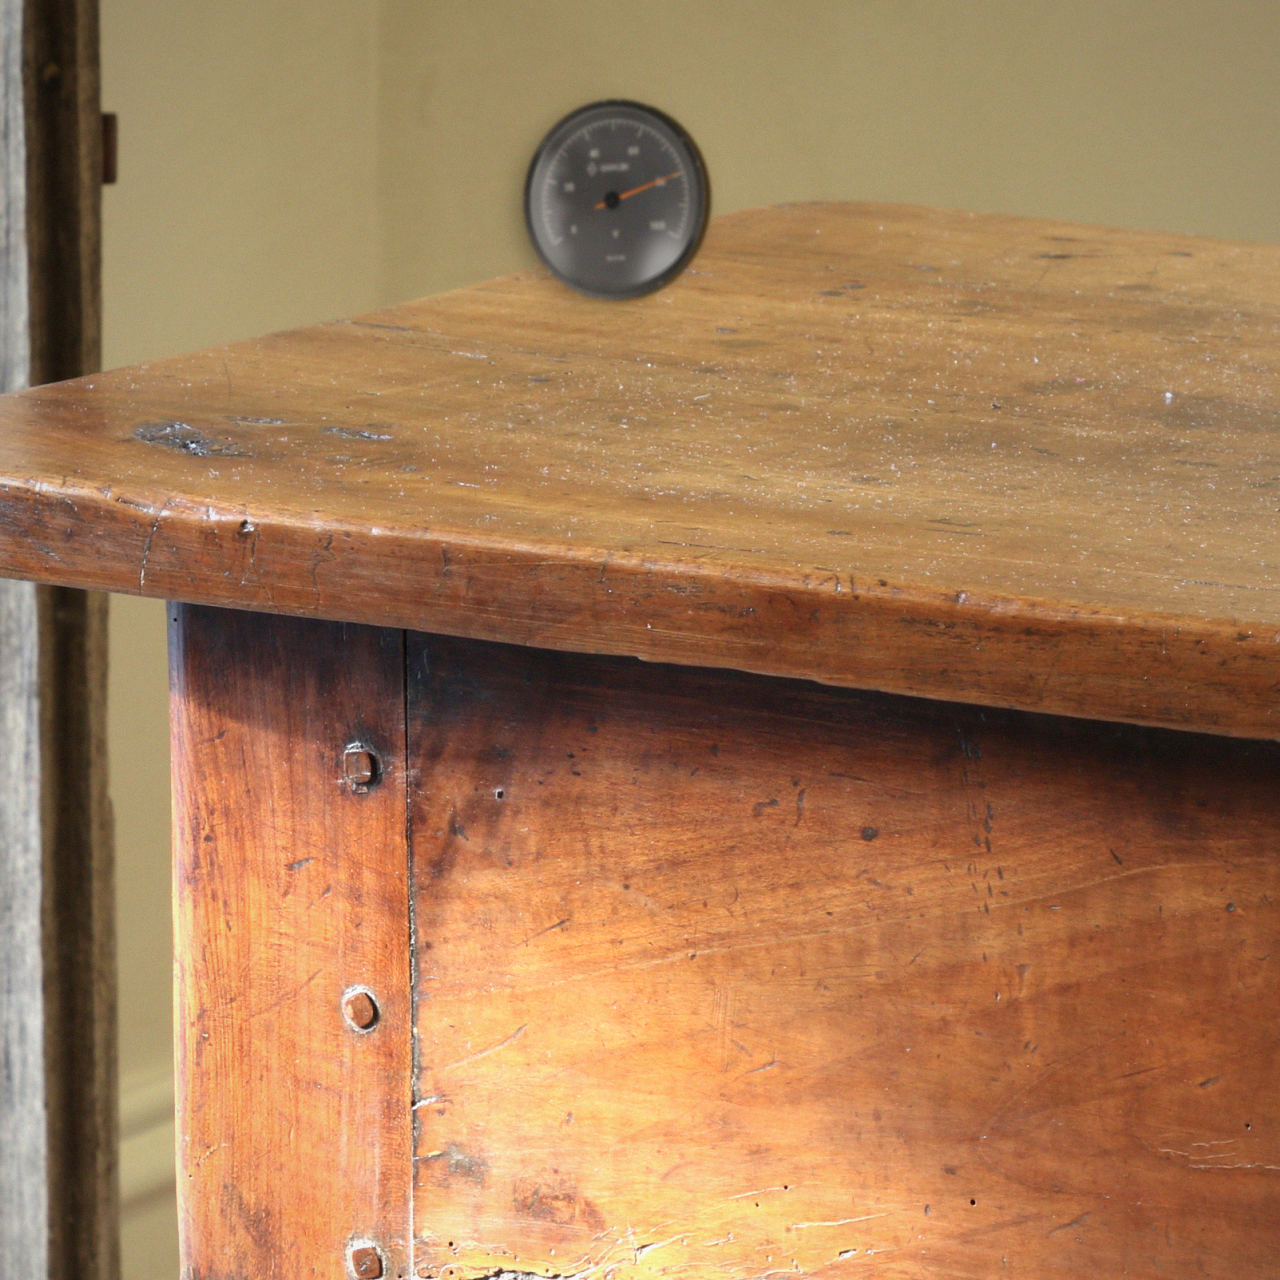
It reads value=80 unit=V
